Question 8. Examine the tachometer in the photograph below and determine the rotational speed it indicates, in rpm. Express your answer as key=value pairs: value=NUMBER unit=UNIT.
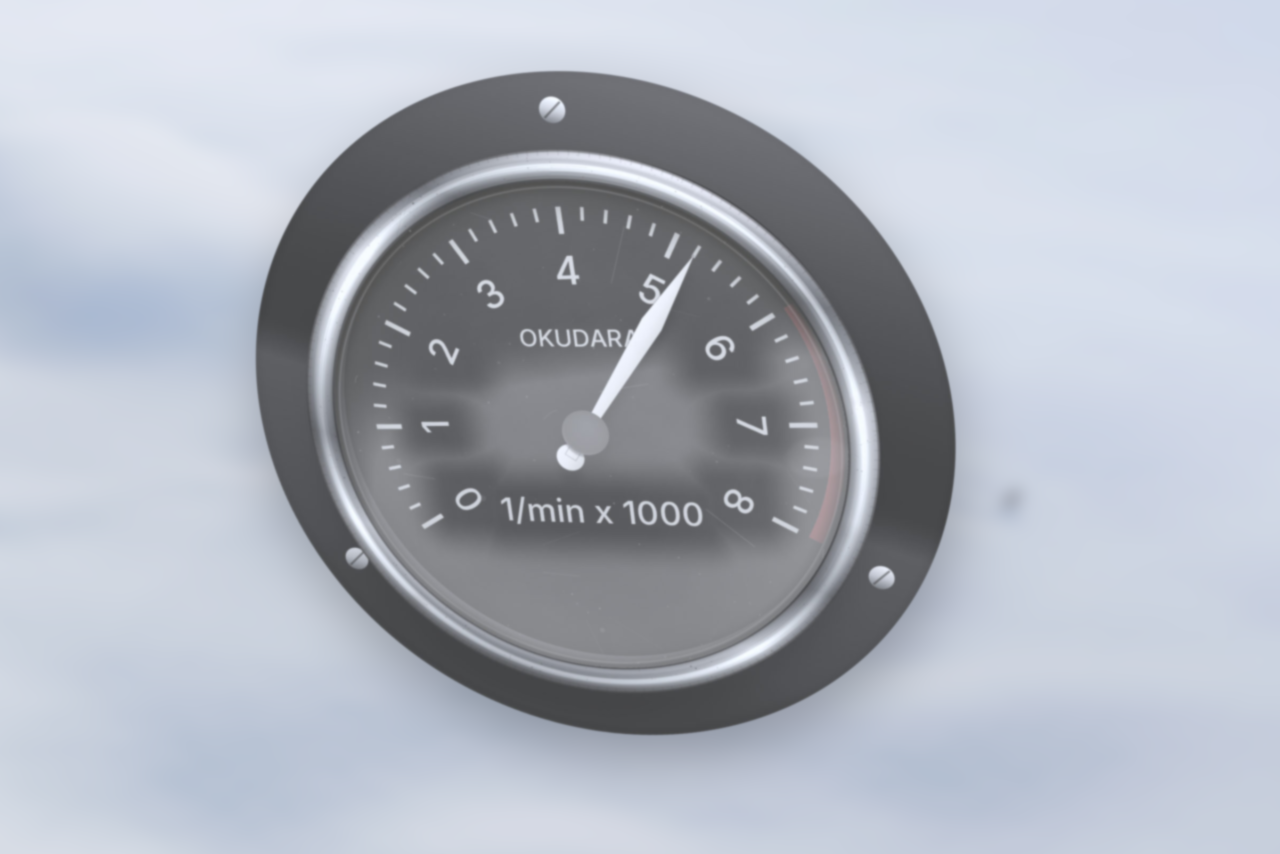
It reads value=5200 unit=rpm
